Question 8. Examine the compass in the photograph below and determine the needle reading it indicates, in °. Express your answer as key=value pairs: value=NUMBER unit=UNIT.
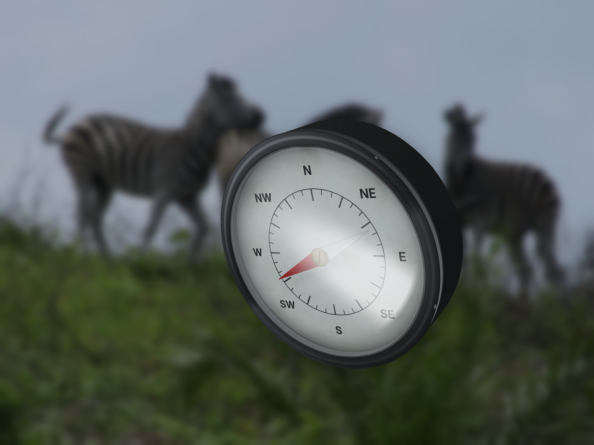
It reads value=245 unit=°
